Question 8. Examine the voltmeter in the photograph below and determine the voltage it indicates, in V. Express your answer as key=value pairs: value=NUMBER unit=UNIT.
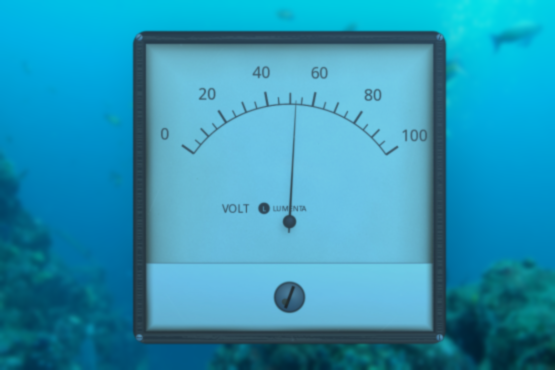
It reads value=52.5 unit=V
